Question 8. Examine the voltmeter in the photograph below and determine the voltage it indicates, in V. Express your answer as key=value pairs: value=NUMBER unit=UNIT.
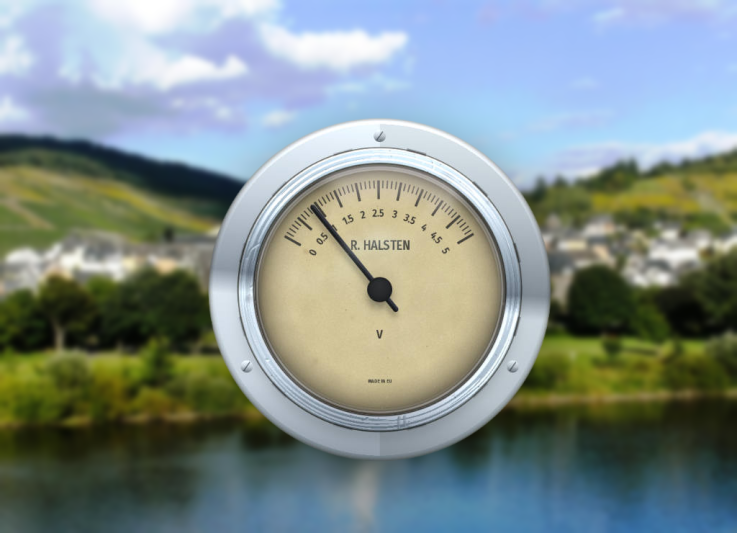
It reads value=0.9 unit=V
